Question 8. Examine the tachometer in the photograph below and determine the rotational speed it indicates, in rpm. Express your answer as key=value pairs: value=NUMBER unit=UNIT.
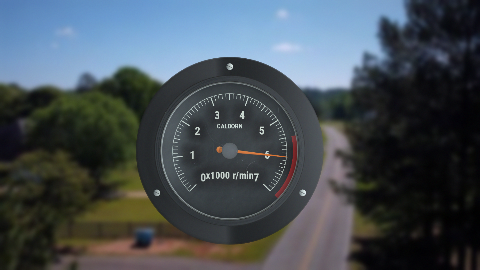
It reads value=6000 unit=rpm
